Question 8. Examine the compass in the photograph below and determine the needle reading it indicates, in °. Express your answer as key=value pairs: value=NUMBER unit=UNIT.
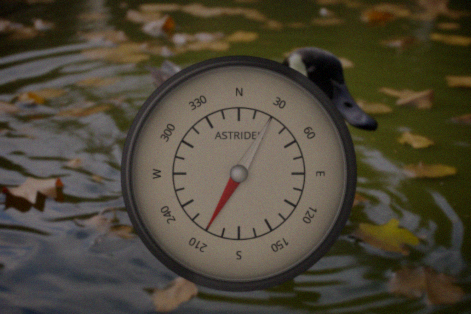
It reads value=210 unit=°
